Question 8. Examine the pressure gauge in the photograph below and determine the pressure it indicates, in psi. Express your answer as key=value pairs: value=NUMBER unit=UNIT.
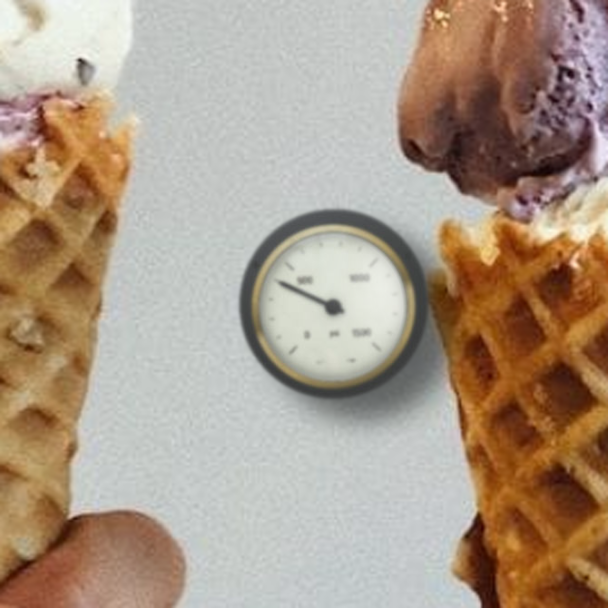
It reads value=400 unit=psi
